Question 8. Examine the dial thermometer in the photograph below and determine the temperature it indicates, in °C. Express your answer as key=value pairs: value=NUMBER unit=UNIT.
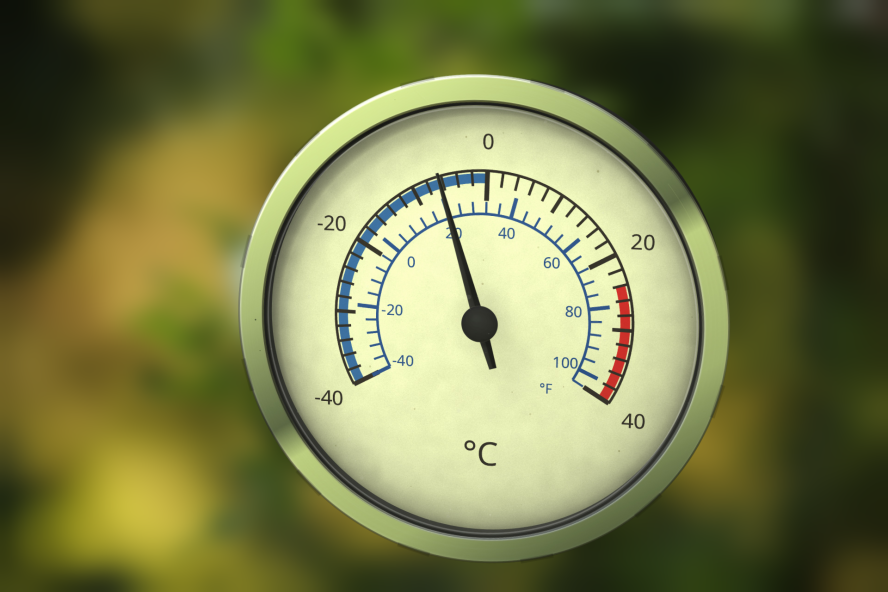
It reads value=-6 unit=°C
